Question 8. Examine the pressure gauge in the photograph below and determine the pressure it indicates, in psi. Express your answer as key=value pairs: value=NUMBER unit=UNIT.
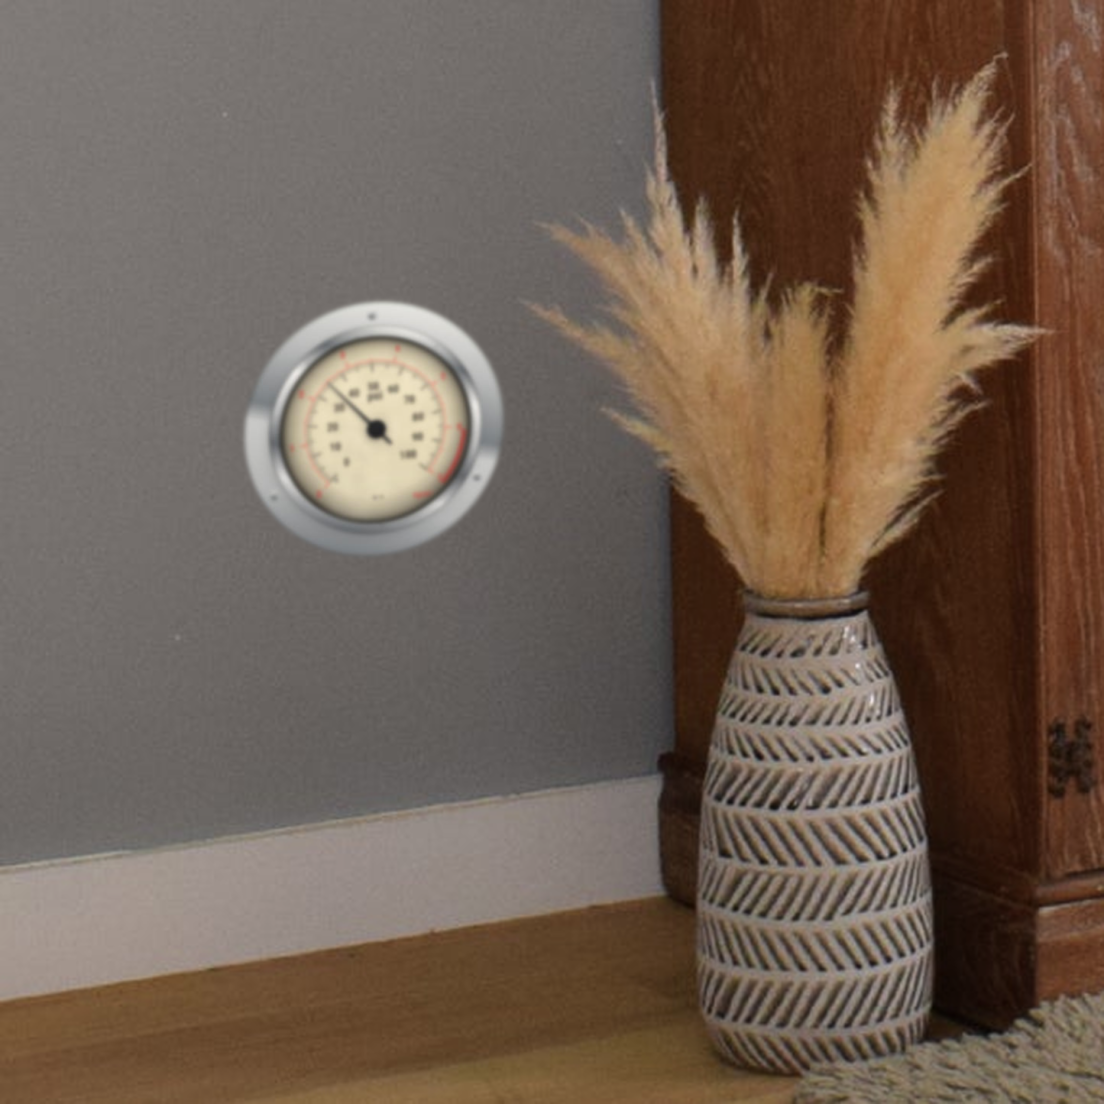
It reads value=35 unit=psi
